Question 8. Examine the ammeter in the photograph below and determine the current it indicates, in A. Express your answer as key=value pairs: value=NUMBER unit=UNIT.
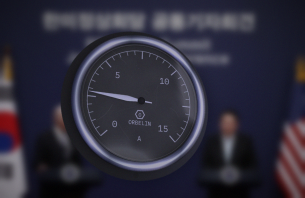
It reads value=2.75 unit=A
